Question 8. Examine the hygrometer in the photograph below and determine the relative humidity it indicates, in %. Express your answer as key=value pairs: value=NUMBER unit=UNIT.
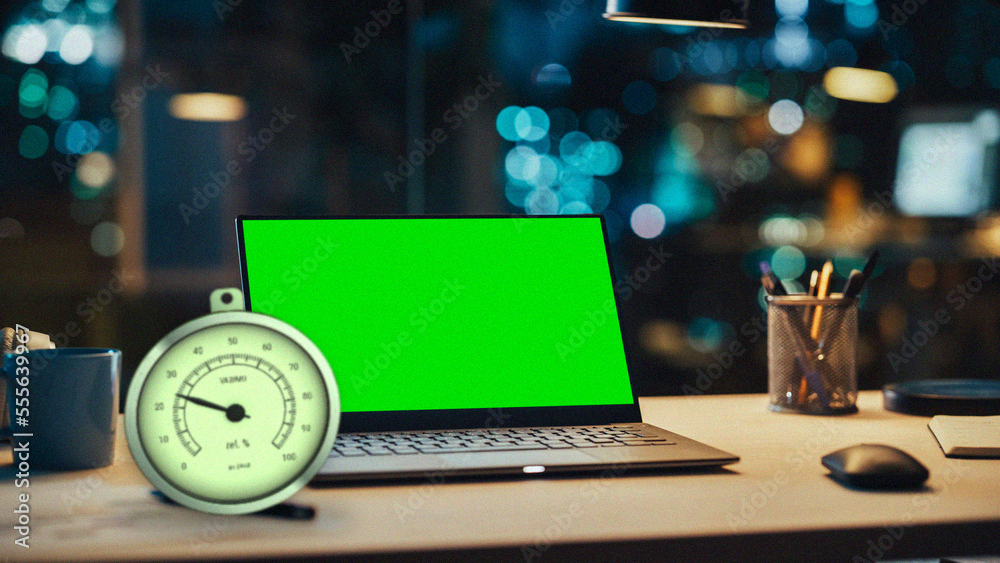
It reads value=25 unit=%
